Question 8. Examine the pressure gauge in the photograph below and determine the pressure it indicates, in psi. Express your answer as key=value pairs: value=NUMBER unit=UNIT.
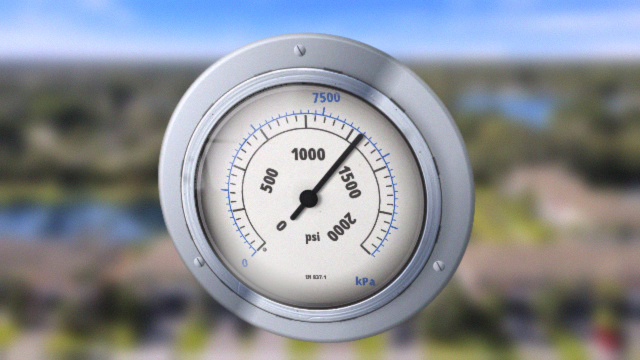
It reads value=1300 unit=psi
